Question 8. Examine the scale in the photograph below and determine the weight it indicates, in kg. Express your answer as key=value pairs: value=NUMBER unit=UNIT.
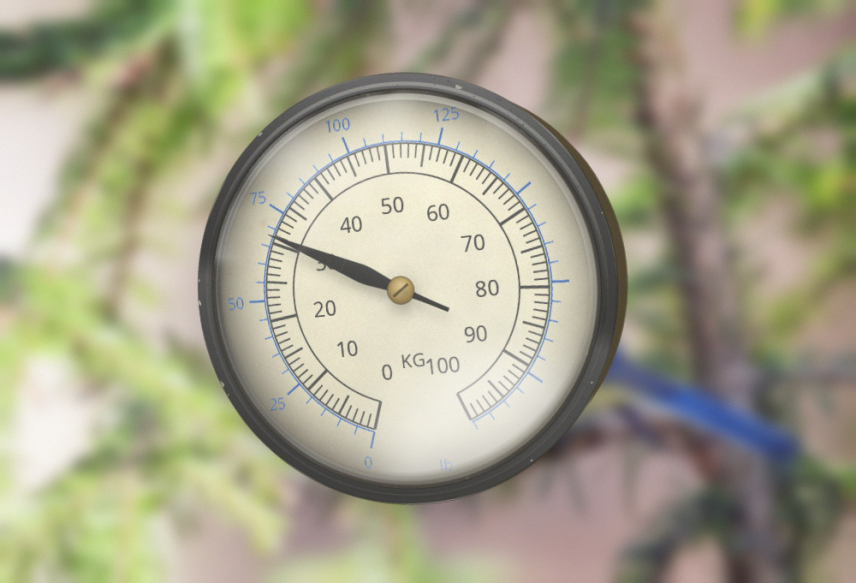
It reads value=31 unit=kg
